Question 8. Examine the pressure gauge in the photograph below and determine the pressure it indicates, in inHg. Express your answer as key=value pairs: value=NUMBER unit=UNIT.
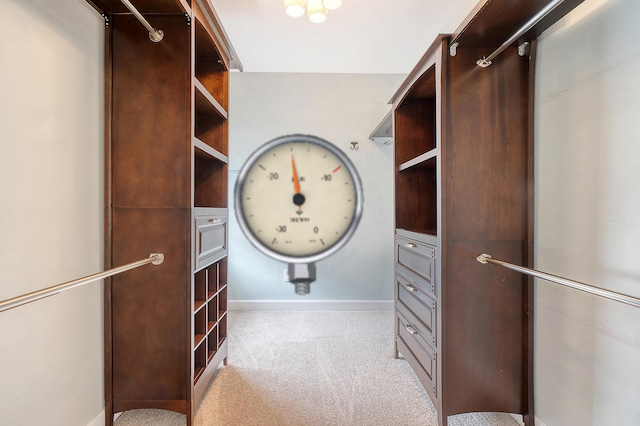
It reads value=-16 unit=inHg
